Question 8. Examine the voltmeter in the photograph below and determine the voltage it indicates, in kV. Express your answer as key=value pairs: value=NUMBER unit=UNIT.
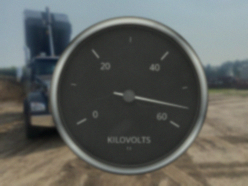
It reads value=55 unit=kV
